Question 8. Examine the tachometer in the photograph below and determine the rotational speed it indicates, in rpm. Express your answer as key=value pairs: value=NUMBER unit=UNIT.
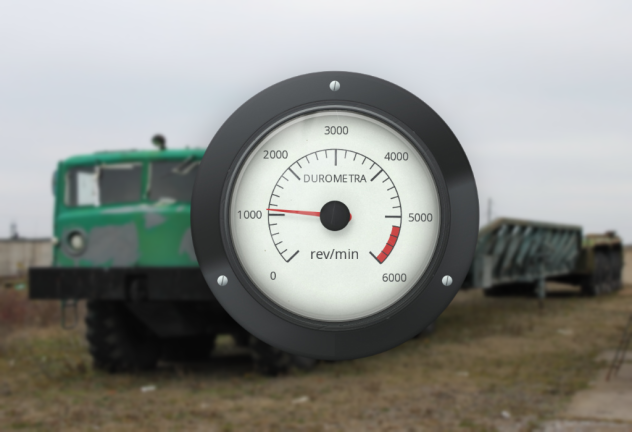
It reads value=1100 unit=rpm
